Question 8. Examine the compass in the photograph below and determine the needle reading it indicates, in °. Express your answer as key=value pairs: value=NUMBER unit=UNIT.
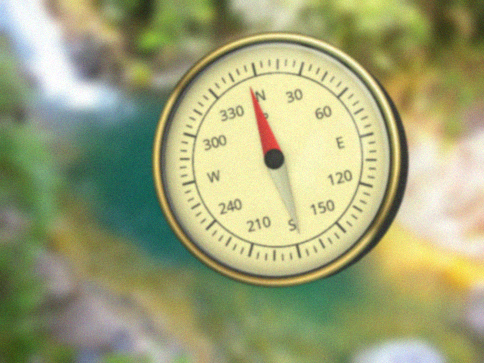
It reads value=355 unit=°
